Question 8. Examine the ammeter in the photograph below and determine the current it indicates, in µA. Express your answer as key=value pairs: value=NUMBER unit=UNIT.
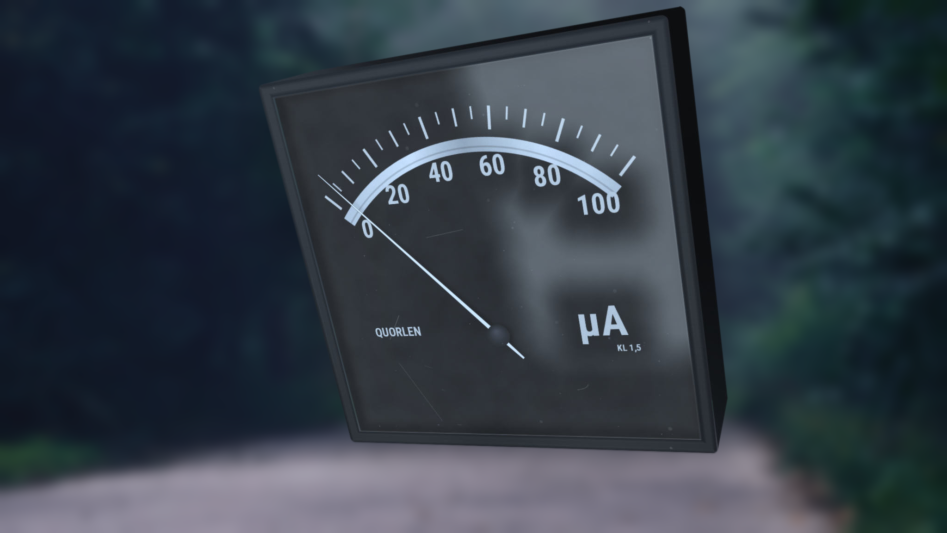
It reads value=5 unit=µA
